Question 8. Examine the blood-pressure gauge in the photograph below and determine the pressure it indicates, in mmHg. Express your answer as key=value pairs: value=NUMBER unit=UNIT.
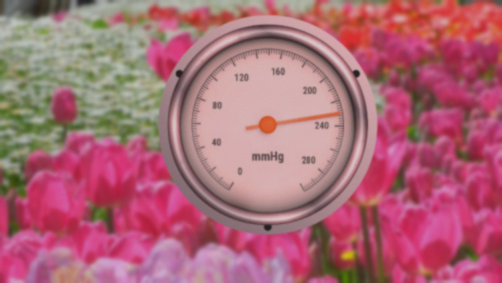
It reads value=230 unit=mmHg
